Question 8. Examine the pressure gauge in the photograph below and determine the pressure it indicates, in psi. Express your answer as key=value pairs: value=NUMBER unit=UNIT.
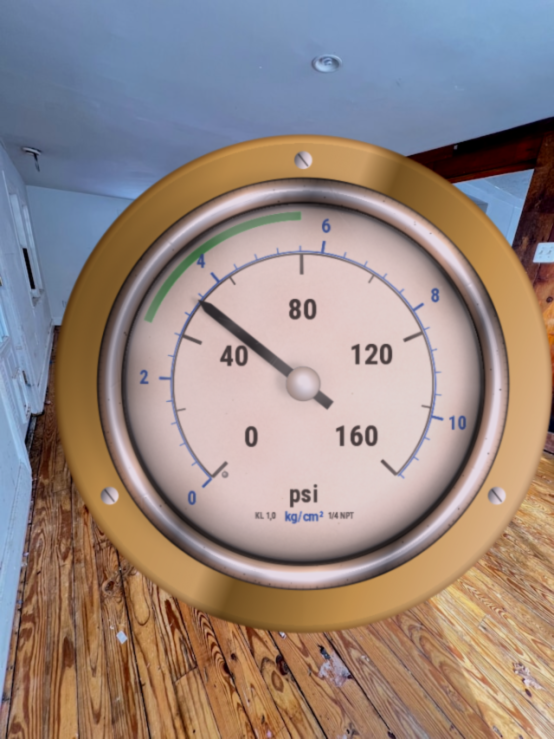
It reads value=50 unit=psi
